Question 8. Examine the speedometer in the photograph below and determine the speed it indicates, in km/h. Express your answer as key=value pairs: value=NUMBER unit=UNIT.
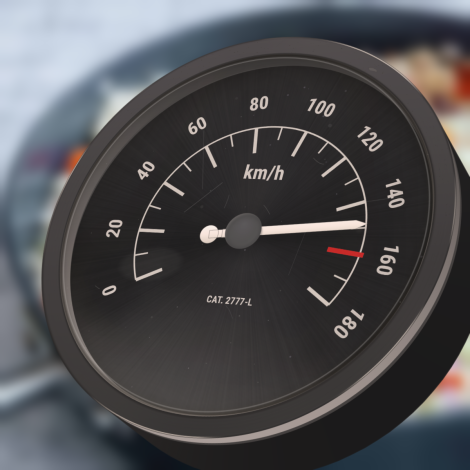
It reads value=150 unit=km/h
